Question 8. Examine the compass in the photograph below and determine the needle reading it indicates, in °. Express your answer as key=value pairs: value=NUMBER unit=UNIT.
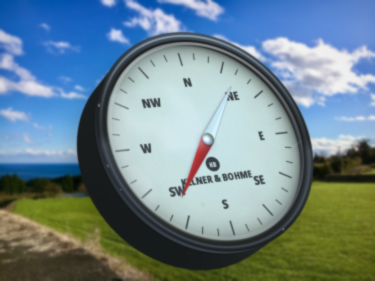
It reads value=220 unit=°
